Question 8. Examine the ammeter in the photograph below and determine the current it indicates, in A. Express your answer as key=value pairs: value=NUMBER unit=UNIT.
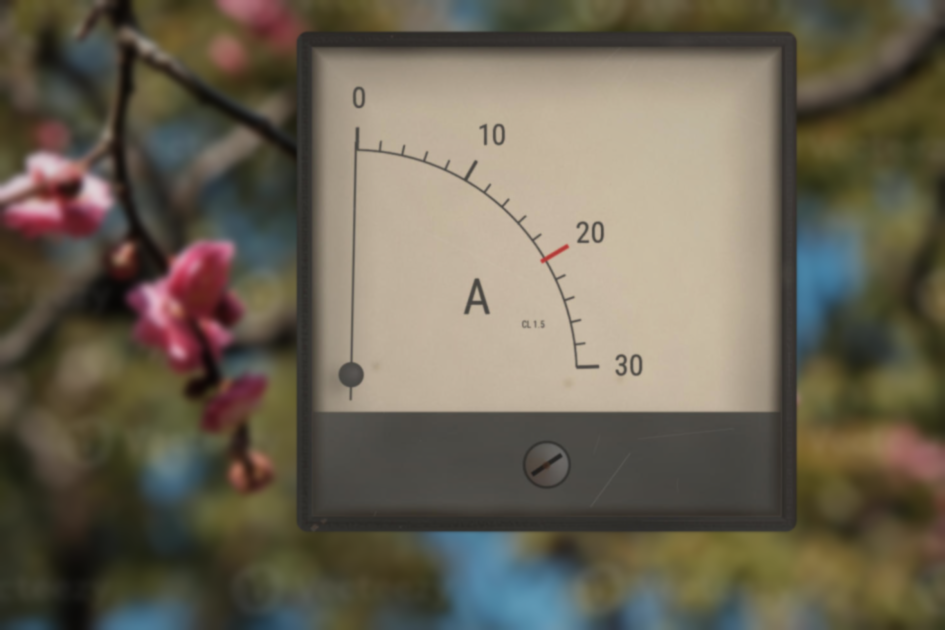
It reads value=0 unit=A
